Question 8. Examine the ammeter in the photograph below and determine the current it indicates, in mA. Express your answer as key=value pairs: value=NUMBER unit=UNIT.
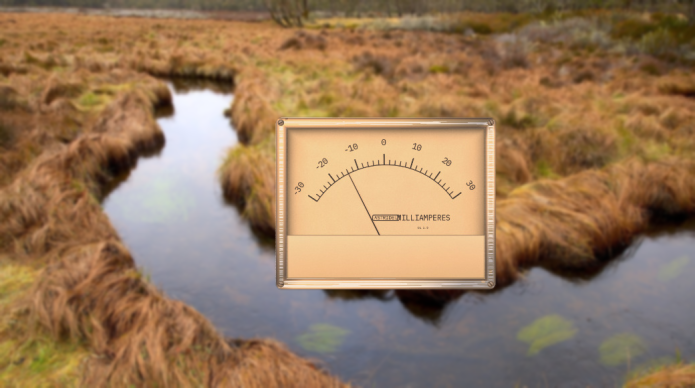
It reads value=-14 unit=mA
